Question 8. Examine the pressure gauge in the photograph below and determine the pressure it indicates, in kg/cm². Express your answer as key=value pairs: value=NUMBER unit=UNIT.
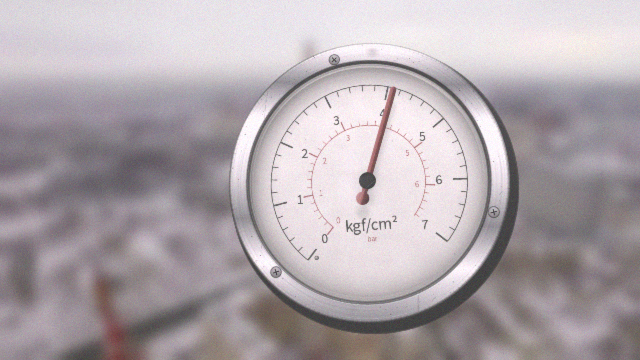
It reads value=4.1 unit=kg/cm²
